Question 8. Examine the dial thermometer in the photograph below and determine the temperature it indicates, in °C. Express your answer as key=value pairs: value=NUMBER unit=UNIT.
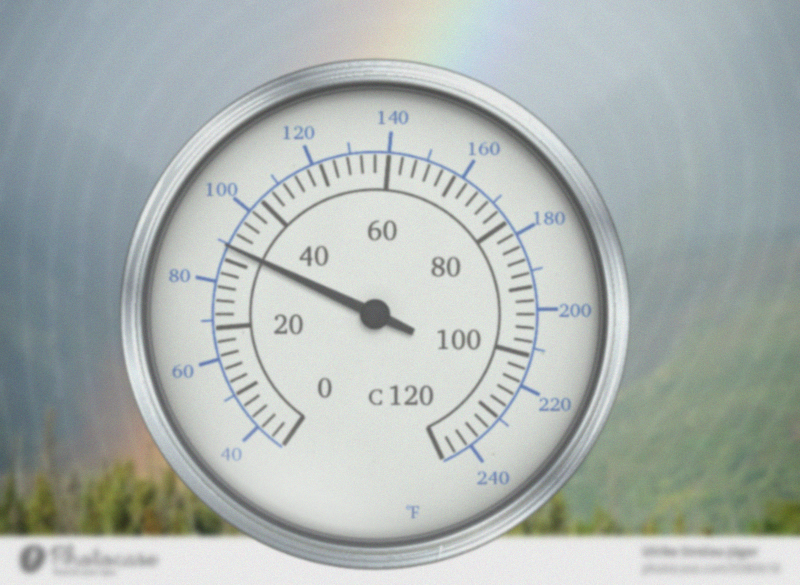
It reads value=32 unit=°C
